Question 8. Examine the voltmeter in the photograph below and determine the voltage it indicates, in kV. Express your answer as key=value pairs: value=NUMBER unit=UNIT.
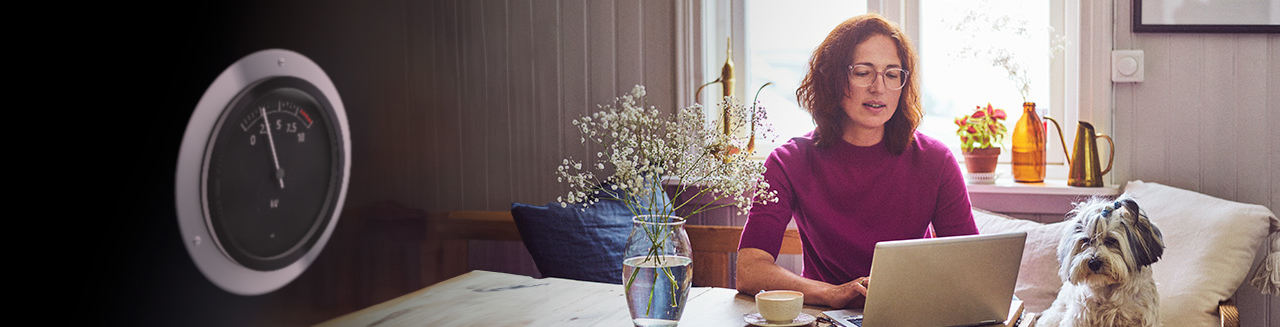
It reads value=2.5 unit=kV
